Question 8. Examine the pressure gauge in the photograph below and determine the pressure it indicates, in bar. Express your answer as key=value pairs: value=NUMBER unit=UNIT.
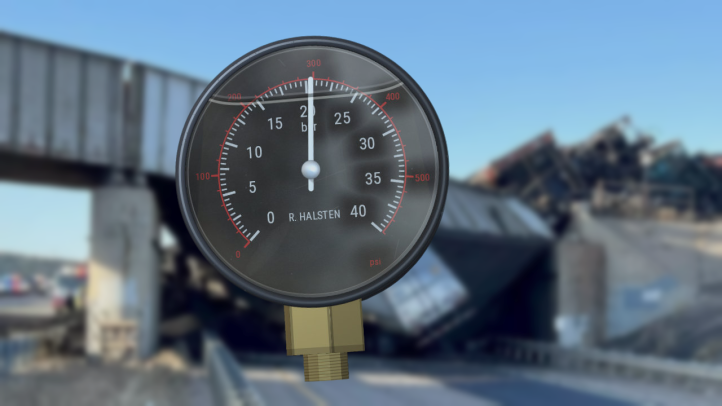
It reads value=20.5 unit=bar
